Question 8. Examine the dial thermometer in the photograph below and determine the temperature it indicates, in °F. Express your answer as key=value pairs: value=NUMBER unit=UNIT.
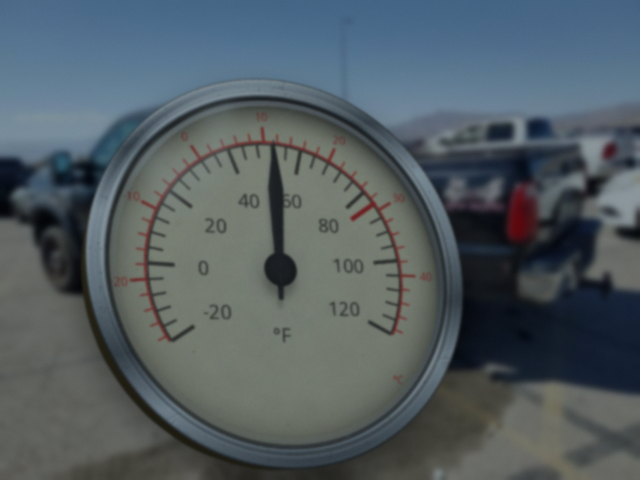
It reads value=52 unit=°F
